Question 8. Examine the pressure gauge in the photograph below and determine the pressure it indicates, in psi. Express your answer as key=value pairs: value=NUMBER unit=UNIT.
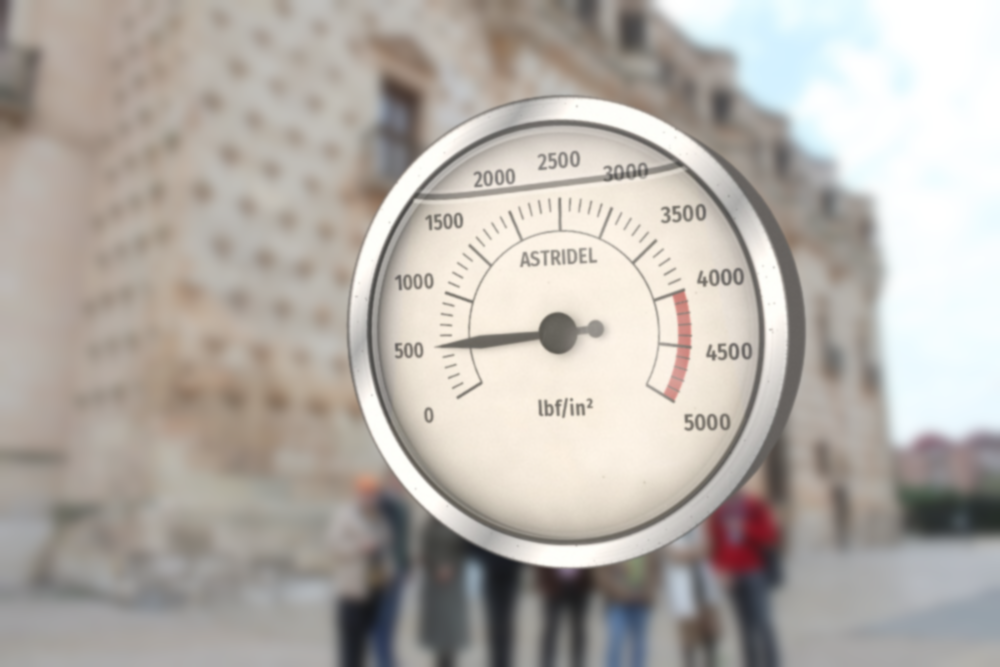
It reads value=500 unit=psi
